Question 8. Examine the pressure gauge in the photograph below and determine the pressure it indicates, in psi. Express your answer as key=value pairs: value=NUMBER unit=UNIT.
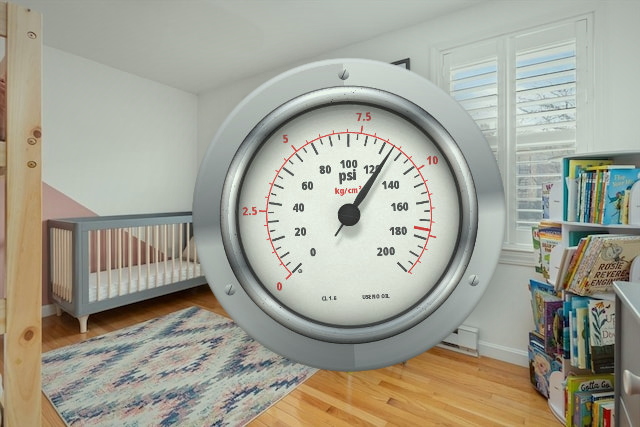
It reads value=125 unit=psi
